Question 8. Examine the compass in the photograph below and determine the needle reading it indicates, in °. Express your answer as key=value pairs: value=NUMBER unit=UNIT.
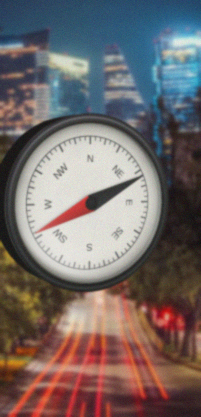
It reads value=245 unit=°
